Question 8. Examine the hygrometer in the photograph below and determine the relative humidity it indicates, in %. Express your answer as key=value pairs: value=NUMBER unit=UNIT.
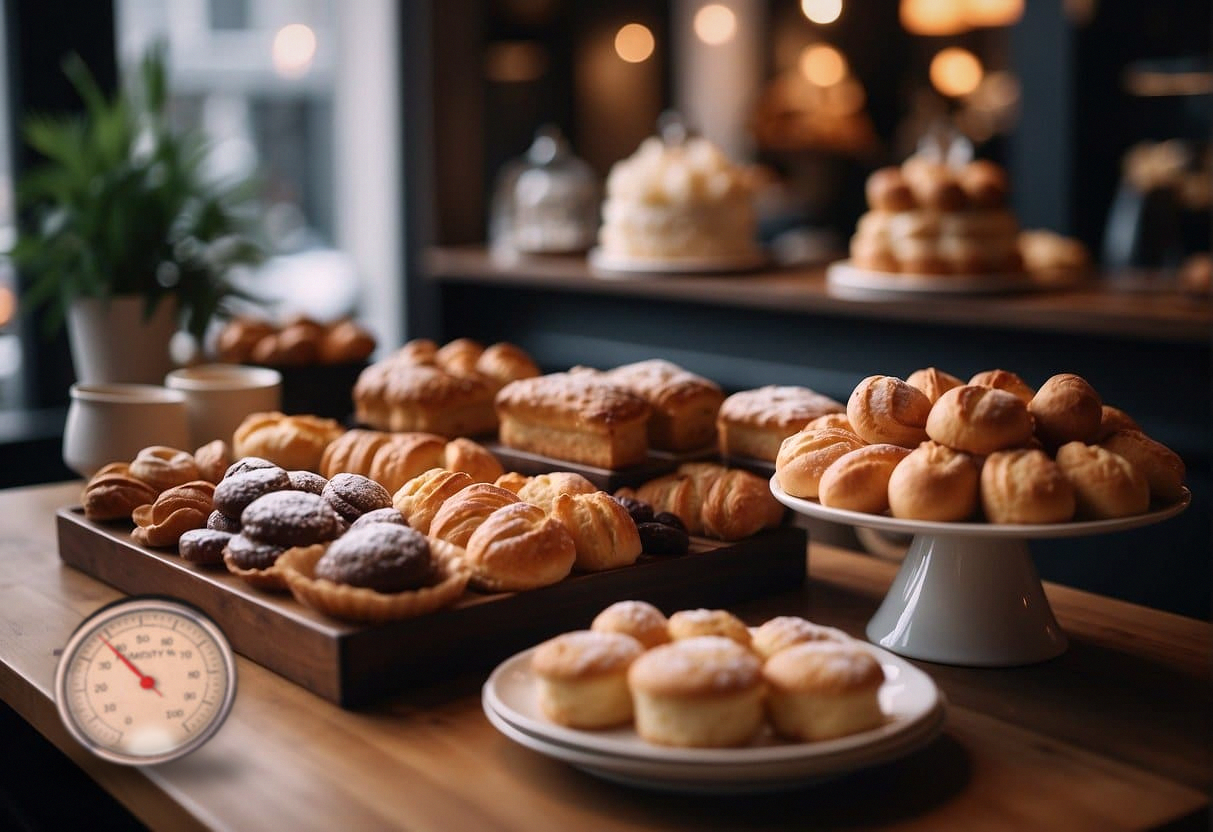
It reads value=38 unit=%
